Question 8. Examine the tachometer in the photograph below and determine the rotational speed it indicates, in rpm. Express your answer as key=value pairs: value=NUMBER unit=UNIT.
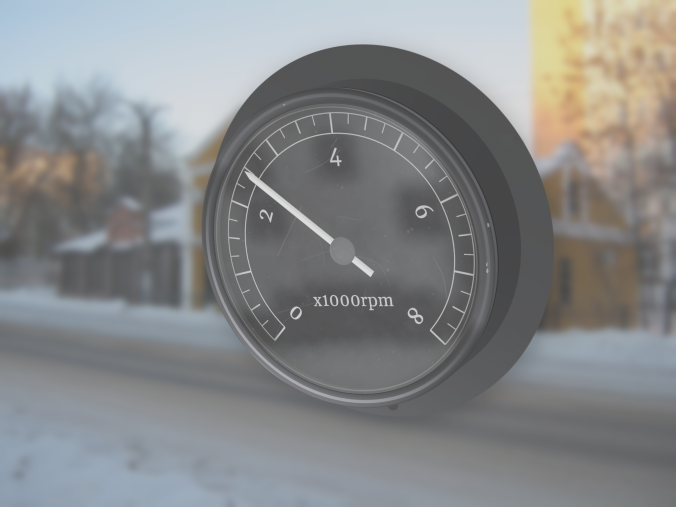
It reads value=2500 unit=rpm
